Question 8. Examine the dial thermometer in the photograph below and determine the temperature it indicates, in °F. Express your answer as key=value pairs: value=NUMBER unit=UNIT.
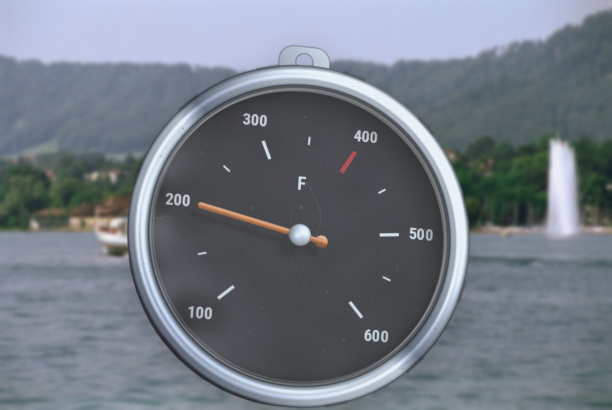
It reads value=200 unit=°F
